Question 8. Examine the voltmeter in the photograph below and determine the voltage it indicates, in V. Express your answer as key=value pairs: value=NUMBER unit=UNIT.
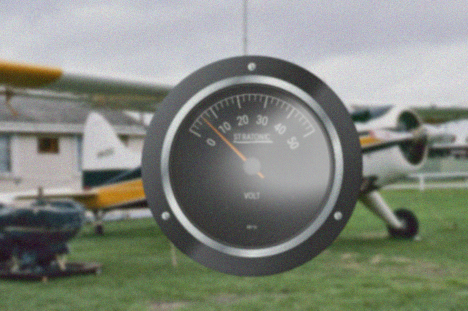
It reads value=6 unit=V
